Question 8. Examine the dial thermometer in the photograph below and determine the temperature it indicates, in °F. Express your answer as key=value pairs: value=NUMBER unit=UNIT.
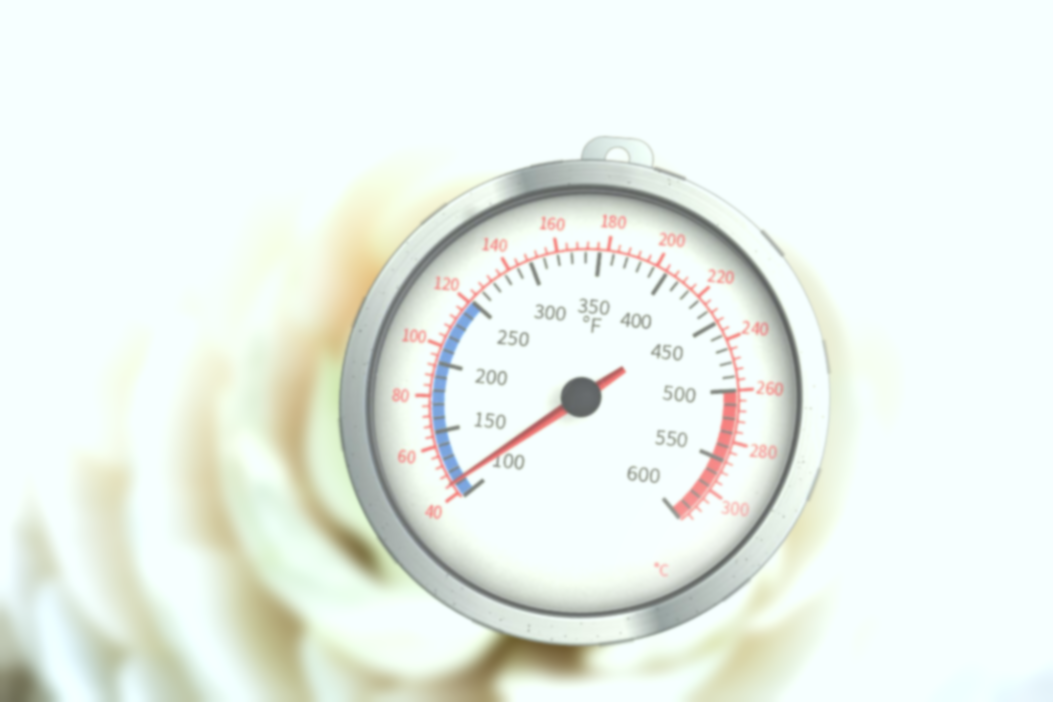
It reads value=110 unit=°F
